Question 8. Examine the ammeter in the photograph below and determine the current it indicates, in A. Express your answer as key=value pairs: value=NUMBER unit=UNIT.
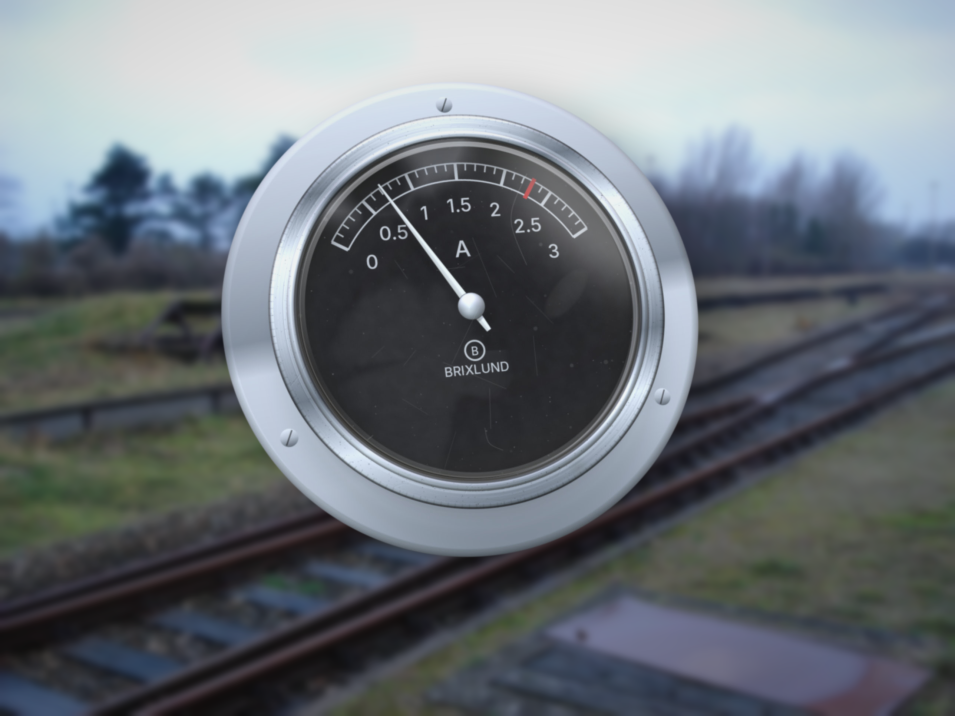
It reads value=0.7 unit=A
